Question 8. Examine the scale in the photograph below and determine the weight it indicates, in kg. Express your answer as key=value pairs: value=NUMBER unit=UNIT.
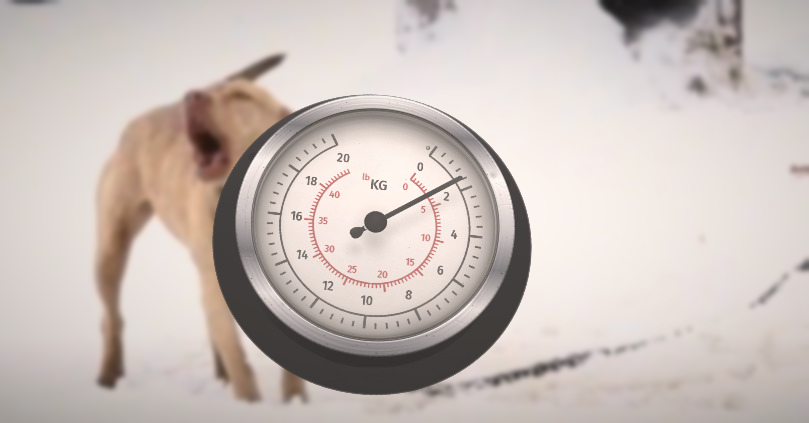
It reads value=1.6 unit=kg
